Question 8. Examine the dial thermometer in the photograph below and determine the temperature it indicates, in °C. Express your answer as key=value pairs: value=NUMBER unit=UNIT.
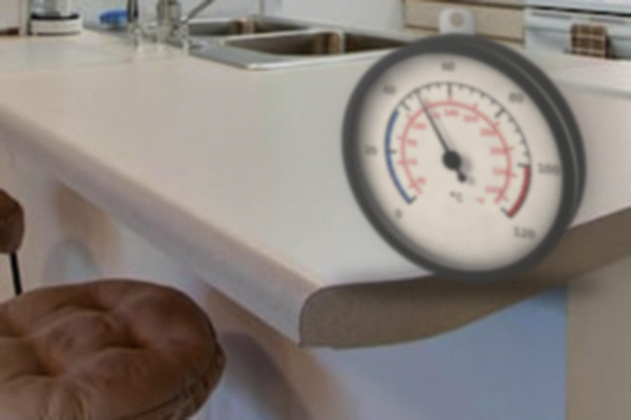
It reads value=48 unit=°C
